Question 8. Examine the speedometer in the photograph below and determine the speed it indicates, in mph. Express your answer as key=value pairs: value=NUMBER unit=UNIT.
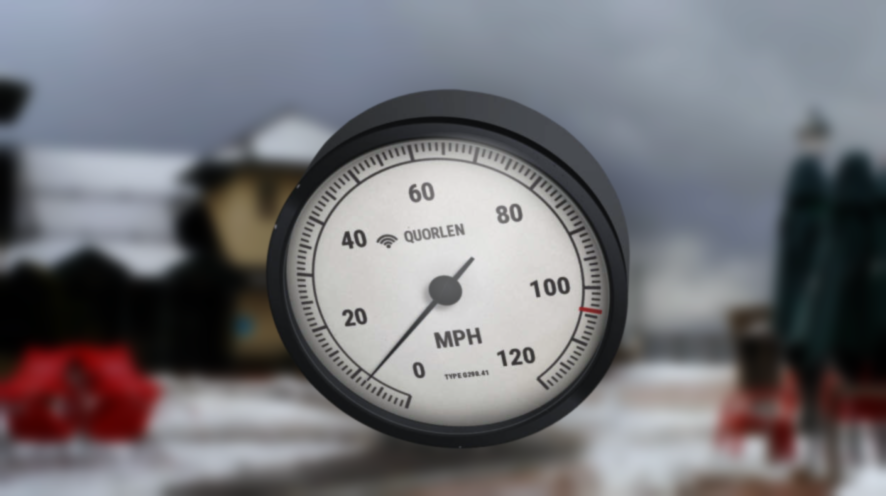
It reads value=8 unit=mph
